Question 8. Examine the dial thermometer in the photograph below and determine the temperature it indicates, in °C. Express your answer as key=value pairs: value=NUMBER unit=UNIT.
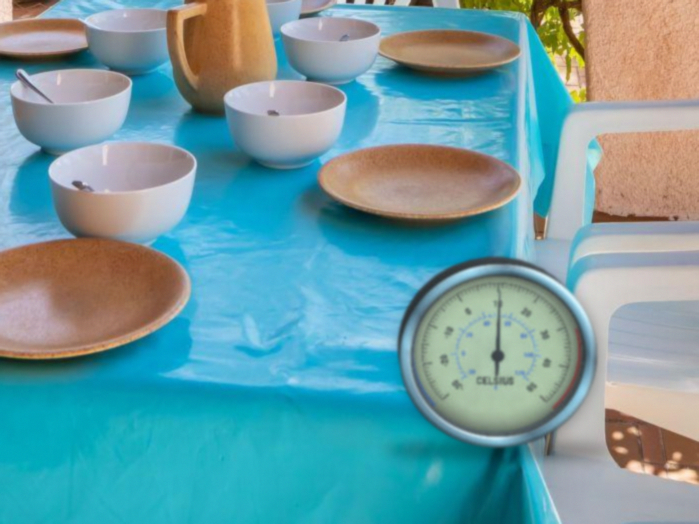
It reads value=10 unit=°C
